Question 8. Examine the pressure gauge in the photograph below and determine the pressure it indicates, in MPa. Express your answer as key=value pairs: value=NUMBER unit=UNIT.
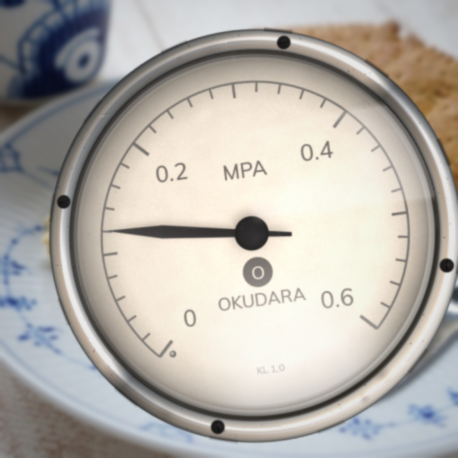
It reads value=0.12 unit=MPa
